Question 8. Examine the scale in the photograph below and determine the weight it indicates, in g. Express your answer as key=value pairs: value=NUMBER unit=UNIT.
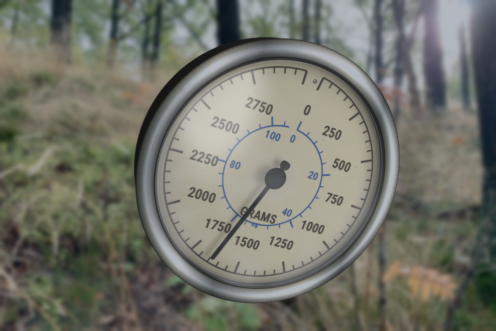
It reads value=1650 unit=g
